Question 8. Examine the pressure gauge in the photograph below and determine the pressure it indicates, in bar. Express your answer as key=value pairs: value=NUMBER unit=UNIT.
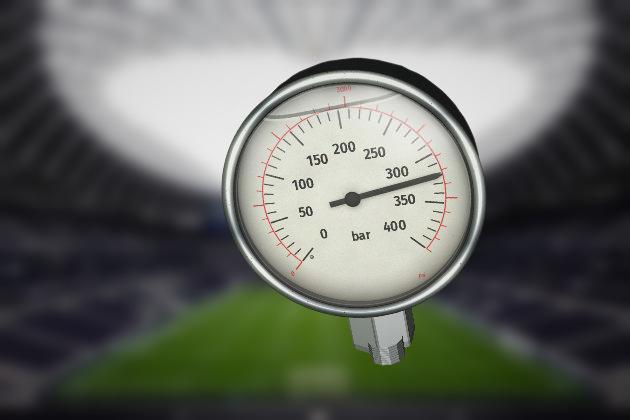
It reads value=320 unit=bar
